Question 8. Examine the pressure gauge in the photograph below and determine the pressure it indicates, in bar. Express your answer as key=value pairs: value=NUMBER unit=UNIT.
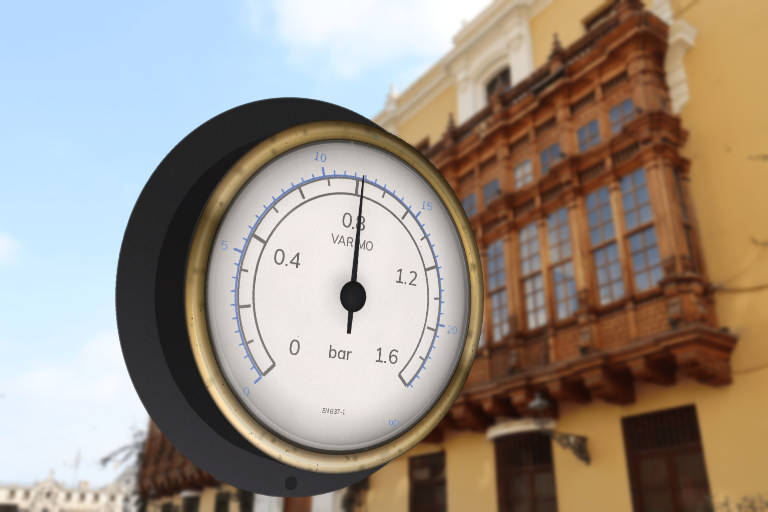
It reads value=0.8 unit=bar
